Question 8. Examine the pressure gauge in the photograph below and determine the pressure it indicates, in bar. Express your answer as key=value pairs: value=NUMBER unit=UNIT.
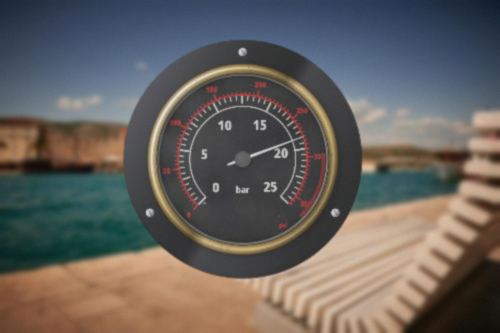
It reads value=19 unit=bar
